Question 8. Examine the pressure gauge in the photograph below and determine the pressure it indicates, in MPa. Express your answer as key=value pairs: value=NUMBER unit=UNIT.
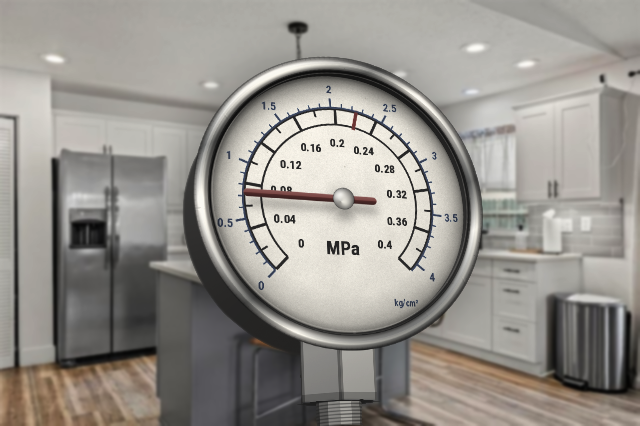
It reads value=0.07 unit=MPa
